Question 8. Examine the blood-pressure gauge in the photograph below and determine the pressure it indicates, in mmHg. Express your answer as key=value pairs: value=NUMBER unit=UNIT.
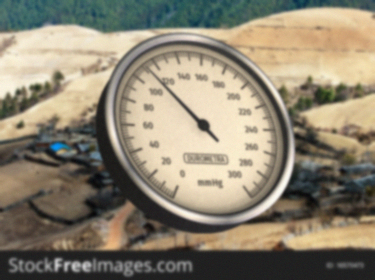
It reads value=110 unit=mmHg
